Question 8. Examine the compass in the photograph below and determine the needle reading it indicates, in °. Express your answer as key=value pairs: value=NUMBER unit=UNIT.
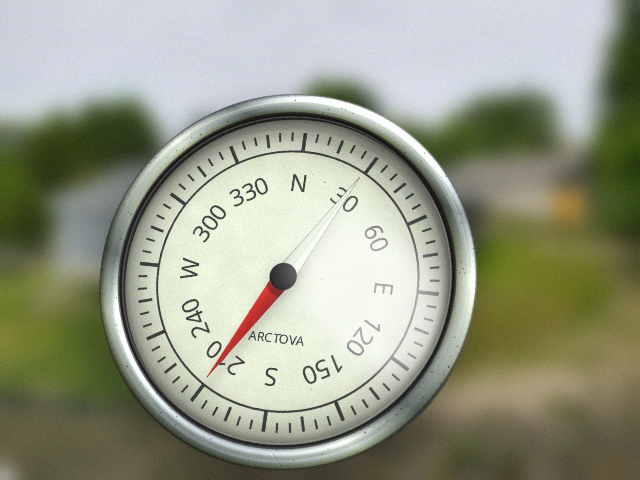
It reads value=210 unit=°
